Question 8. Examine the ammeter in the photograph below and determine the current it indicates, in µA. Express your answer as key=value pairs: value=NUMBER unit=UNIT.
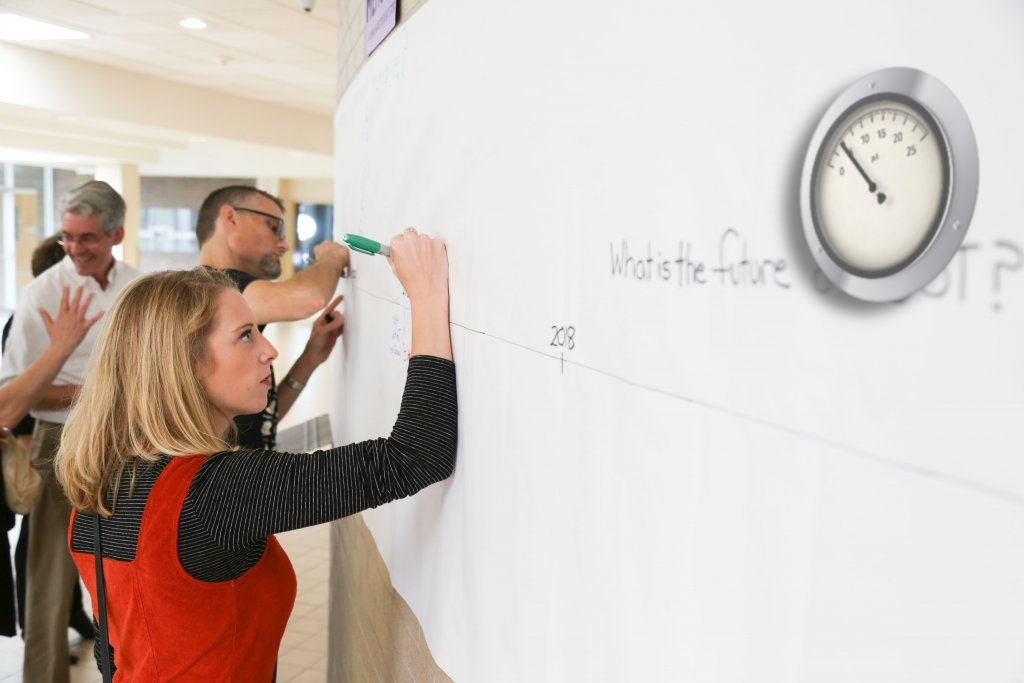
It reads value=5 unit=µA
